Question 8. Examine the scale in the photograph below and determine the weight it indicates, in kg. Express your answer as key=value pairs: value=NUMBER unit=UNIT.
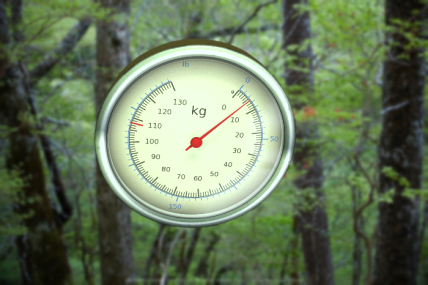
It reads value=5 unit=kg
